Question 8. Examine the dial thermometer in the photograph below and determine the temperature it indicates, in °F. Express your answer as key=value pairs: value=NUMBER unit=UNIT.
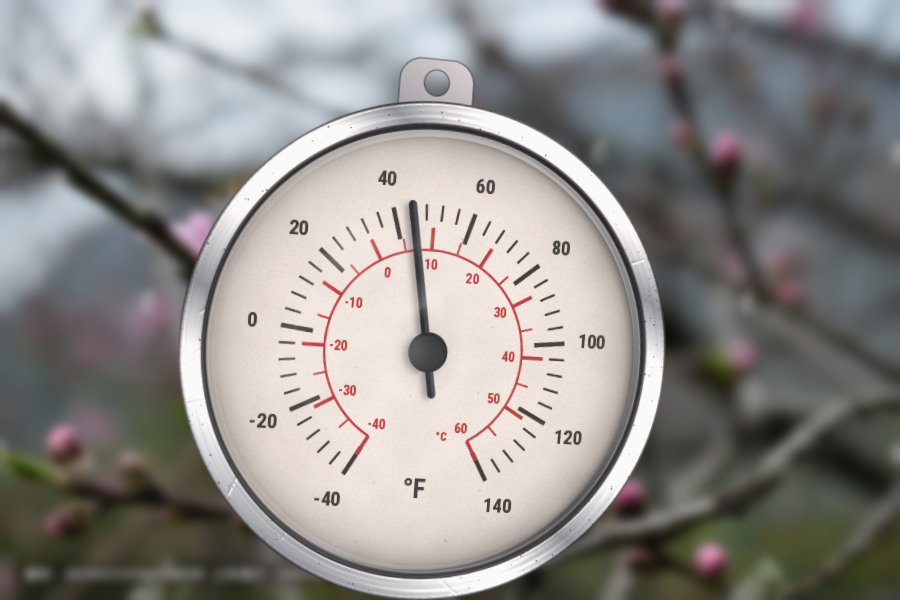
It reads value=44 unit=°F
